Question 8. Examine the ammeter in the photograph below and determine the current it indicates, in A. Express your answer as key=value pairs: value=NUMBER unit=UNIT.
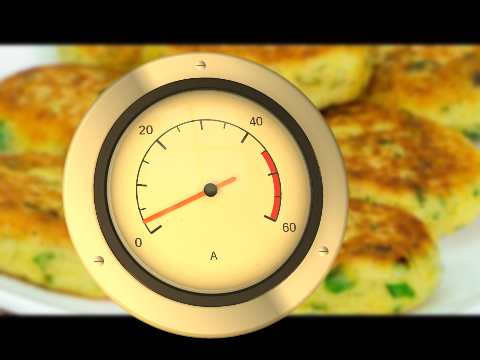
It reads value=2.5 unit=A
